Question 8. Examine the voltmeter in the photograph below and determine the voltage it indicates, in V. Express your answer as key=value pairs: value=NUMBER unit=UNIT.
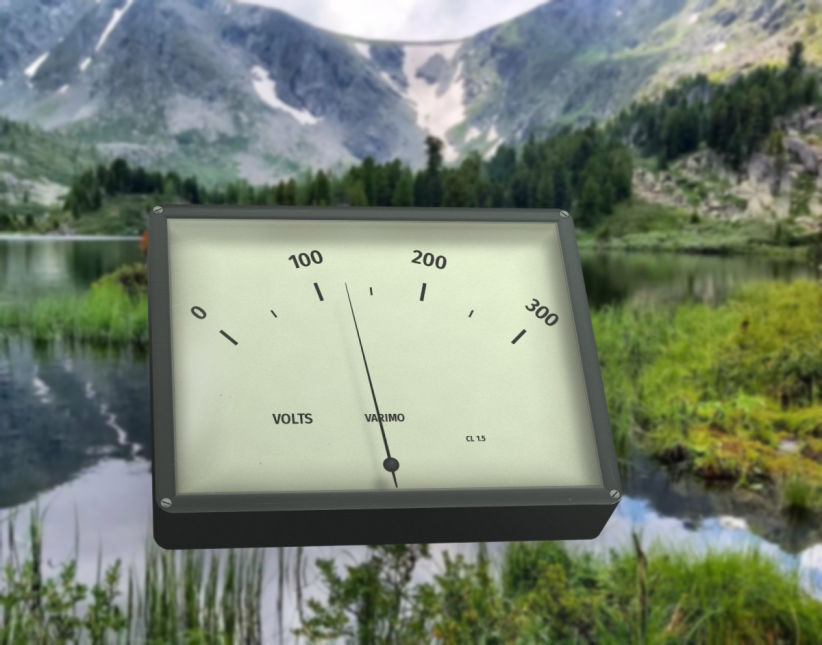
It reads value=125 unit=V
